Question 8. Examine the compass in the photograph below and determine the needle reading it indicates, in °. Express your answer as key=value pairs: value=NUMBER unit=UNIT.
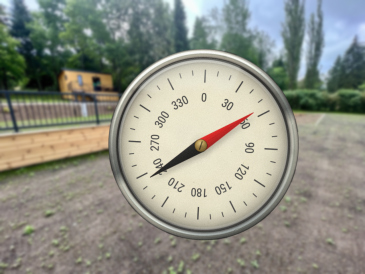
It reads value=55 unit=°
